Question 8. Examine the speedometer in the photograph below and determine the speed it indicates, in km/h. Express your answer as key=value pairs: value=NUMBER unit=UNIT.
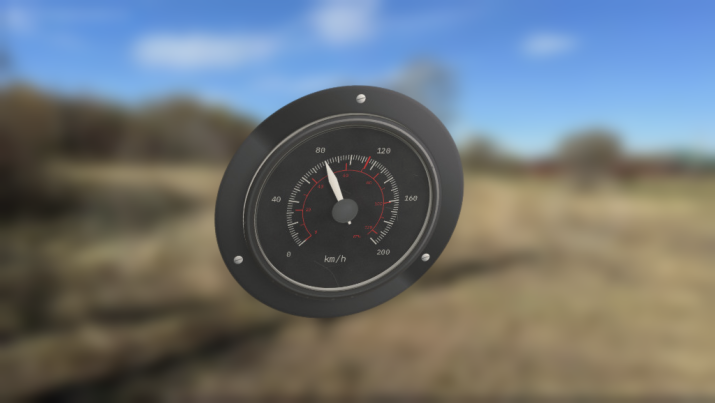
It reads value=80 unit=km/h
